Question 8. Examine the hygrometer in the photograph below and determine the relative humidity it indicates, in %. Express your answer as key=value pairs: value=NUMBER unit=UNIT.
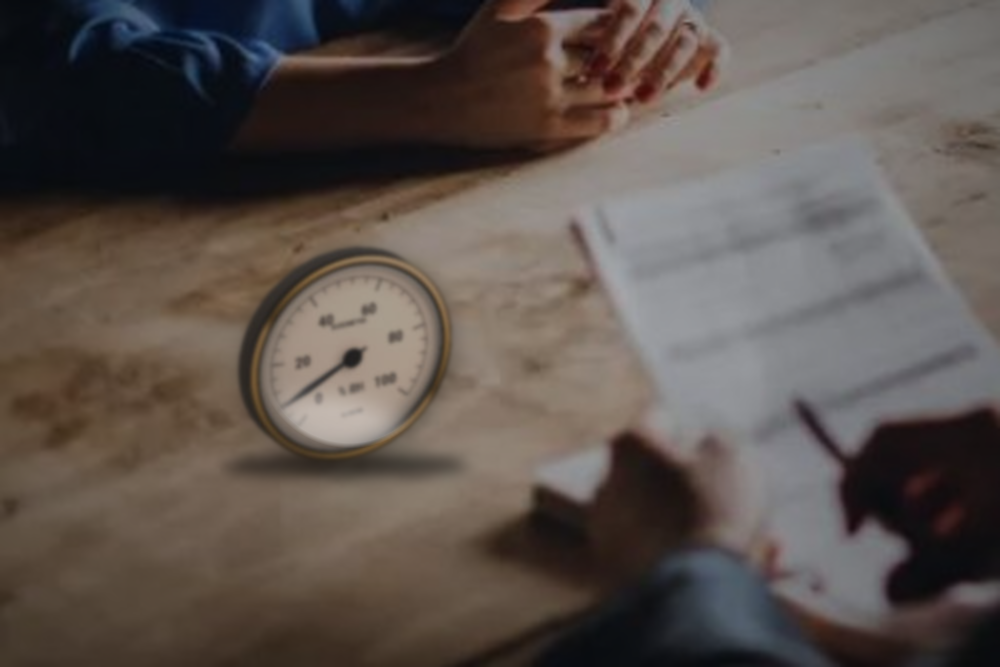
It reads value=8 unit=%
